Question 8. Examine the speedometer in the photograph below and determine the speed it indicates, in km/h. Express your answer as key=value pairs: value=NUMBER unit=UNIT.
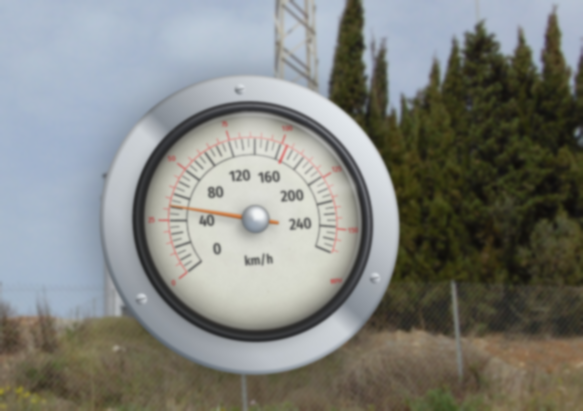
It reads value=50 unit=km/h
